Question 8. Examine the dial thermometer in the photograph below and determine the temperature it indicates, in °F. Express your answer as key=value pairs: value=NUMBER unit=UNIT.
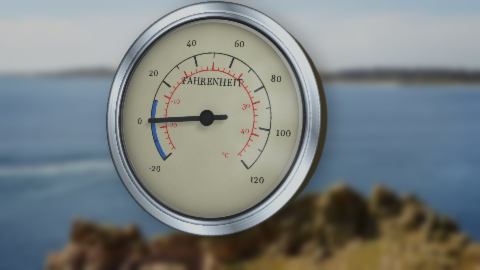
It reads value=0 unit=°F
